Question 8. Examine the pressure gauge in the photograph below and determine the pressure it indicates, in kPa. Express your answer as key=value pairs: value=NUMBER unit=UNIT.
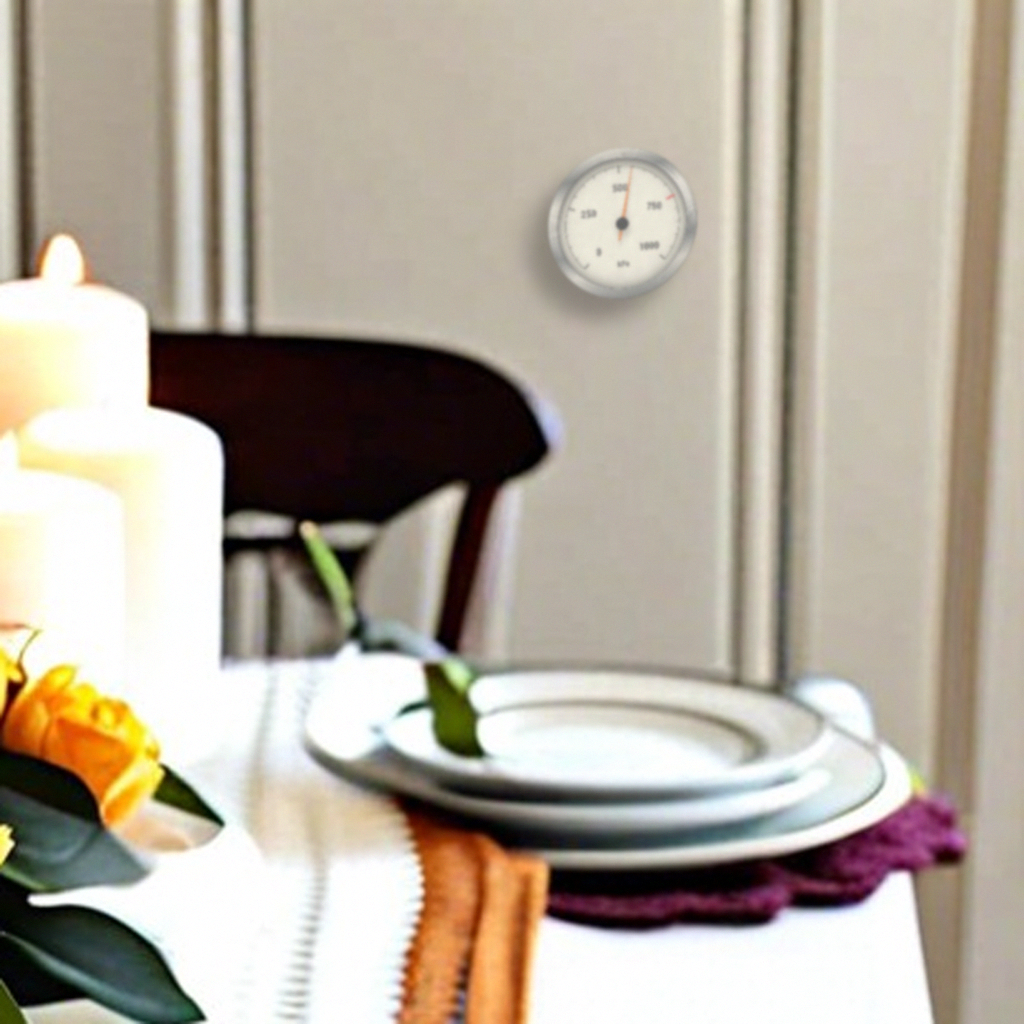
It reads value=550 unit=kPa
